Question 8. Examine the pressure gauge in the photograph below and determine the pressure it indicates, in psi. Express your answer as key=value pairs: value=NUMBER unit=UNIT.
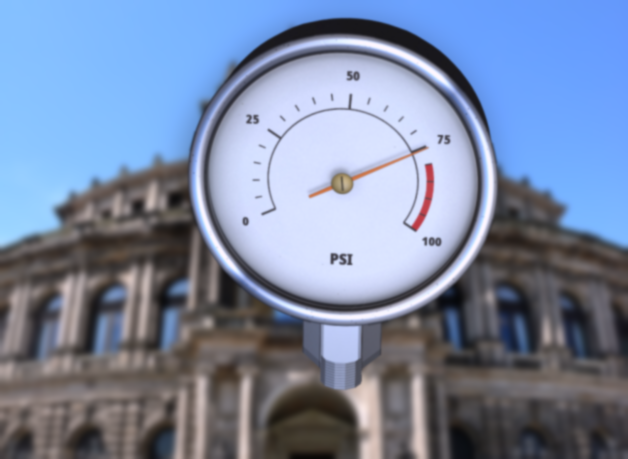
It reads value=75 unit=psi
